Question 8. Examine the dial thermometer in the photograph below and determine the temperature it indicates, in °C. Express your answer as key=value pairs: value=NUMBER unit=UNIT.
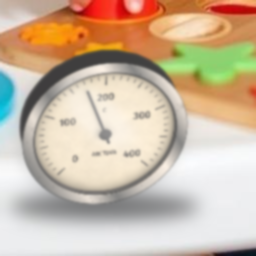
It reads value=170 unit=°C
